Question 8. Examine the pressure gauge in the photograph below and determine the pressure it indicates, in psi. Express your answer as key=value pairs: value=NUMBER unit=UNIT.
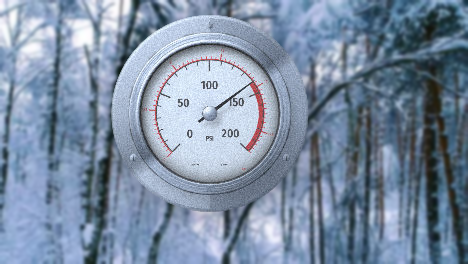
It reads value=140 unit=psi
